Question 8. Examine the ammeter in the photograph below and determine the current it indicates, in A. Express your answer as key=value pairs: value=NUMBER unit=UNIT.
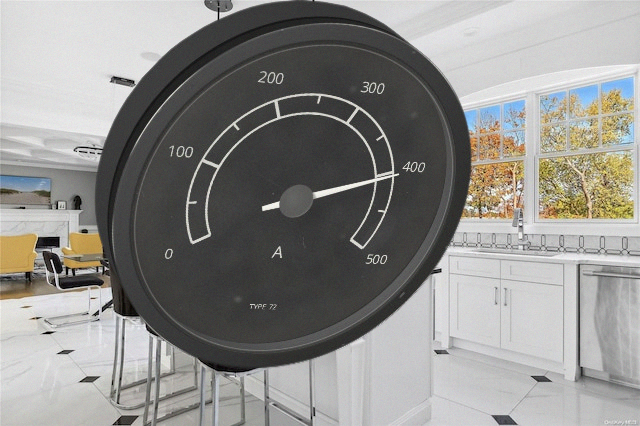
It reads value=400 unit=A
